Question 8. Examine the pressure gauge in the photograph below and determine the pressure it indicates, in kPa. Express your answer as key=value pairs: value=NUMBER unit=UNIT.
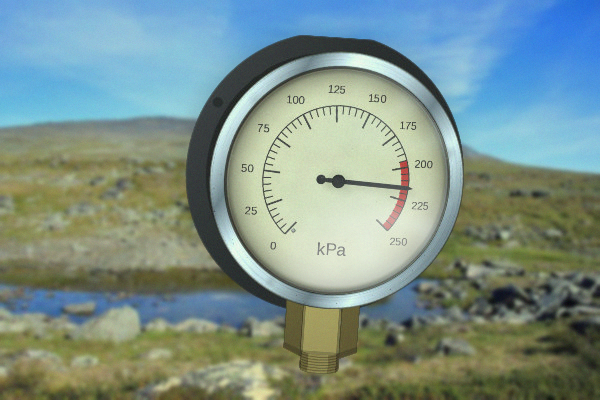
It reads value=215 unit=kPa
